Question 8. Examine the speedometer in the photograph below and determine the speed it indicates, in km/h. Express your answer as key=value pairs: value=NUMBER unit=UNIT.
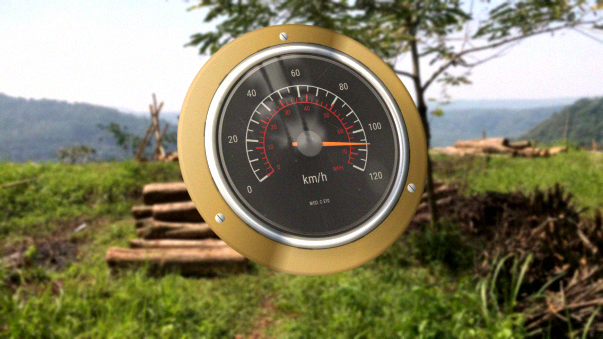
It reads value=107.5 unit=km/h
